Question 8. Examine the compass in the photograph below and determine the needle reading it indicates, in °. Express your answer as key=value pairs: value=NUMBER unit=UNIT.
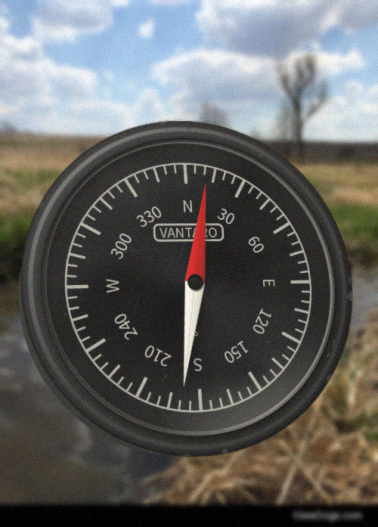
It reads value=10 unit=°
